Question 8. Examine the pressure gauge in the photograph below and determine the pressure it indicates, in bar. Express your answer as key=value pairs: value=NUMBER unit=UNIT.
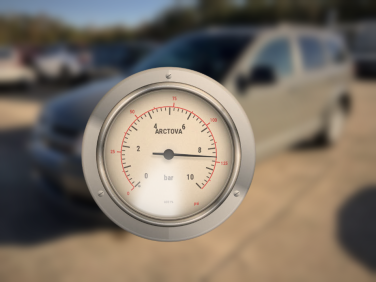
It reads value=8.4 unit=bar
